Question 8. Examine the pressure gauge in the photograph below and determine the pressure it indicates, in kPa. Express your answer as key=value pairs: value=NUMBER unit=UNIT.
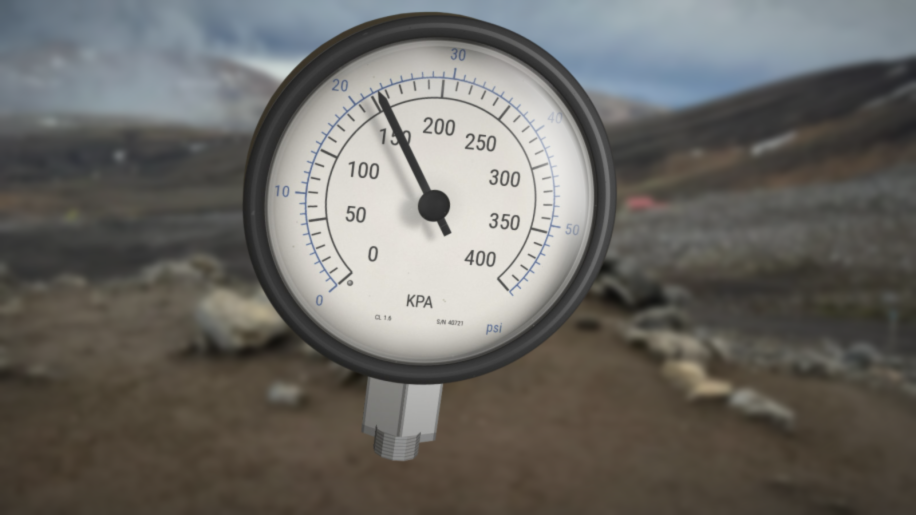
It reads value=155 unit=kPa
